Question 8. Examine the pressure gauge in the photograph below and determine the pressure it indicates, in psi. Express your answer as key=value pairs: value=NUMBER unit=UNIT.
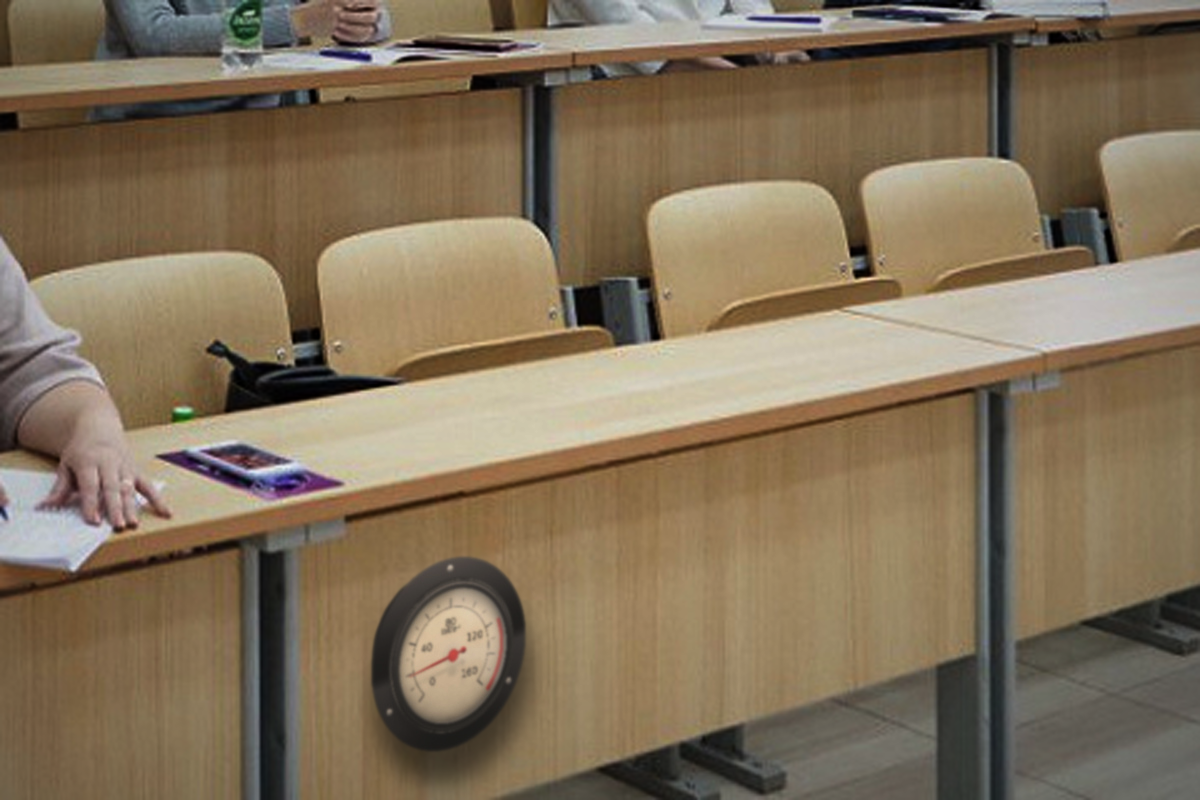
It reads value=20 unit=psi
